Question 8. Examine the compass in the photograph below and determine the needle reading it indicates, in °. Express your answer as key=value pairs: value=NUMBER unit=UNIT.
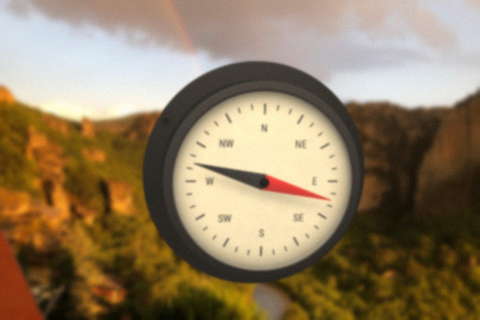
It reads value=105 unit=°
